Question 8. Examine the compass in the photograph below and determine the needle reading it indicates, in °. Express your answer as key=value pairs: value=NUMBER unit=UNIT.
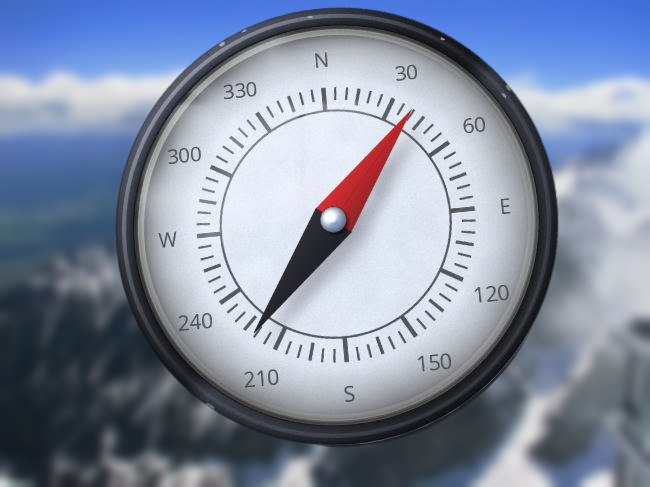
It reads value=40 unit=°
